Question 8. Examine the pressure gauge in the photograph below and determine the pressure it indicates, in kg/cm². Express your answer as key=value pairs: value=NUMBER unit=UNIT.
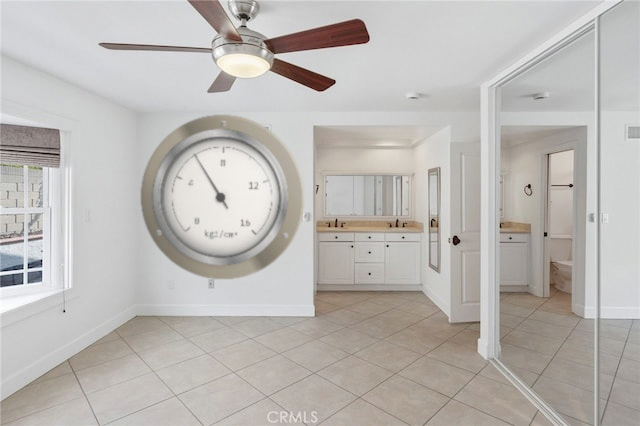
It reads value=6 unit=kg/cm²
